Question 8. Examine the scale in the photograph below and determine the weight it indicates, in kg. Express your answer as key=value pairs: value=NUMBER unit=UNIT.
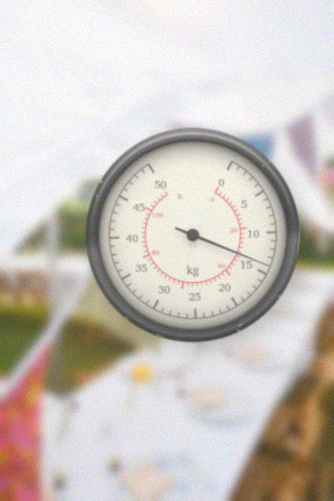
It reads value=14 unit=kg
